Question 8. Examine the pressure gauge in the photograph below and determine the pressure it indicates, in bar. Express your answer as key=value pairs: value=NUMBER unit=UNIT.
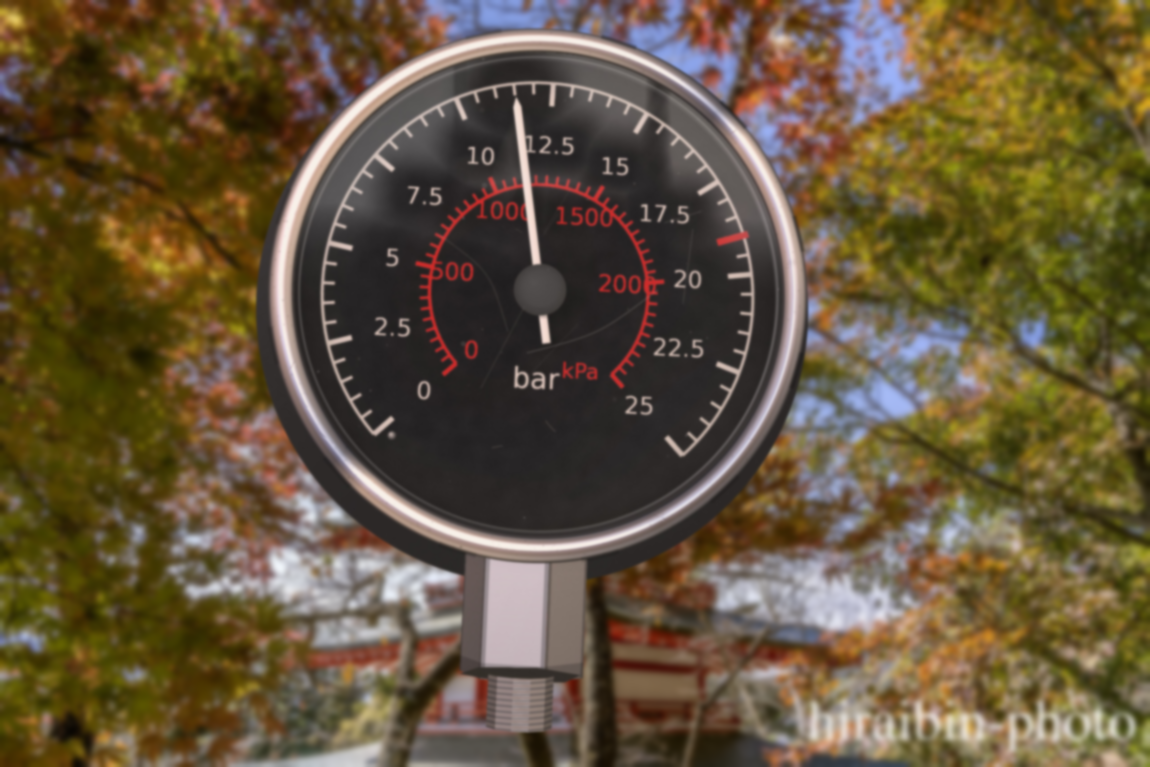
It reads value=11.5 unit=bar
